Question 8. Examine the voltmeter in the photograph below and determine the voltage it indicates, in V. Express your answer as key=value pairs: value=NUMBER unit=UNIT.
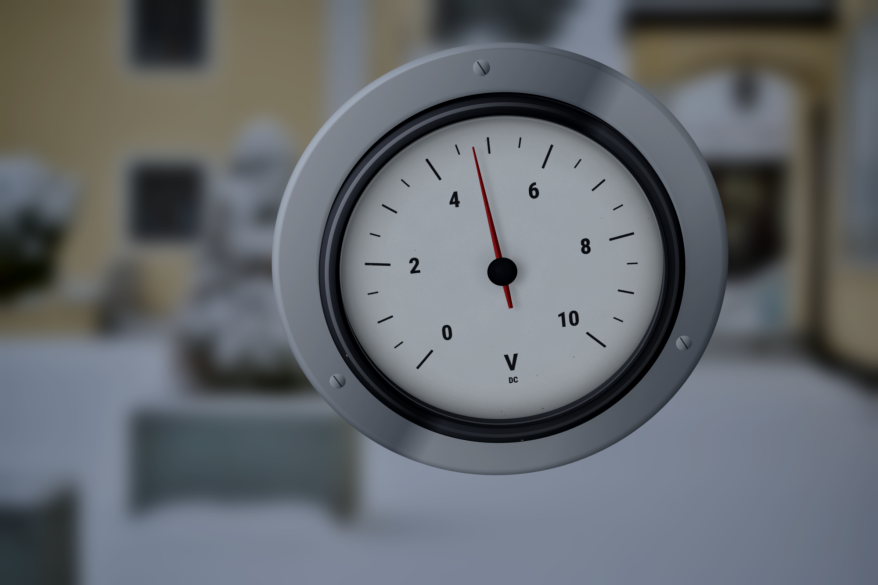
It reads value=4.75 unit=V
